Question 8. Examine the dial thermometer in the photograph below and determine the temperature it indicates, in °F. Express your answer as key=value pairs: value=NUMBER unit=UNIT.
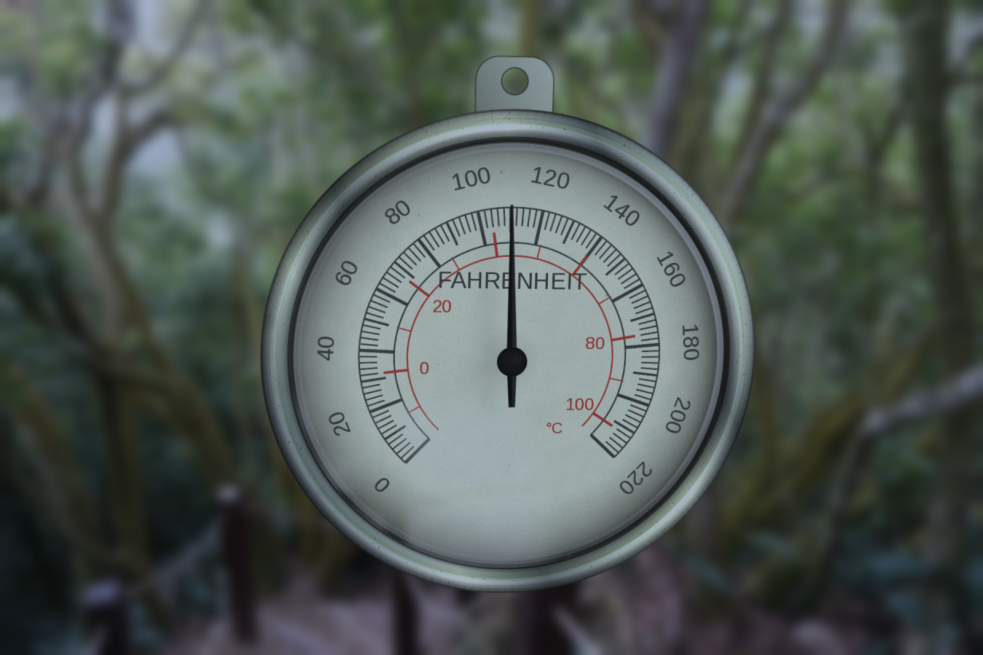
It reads value=110 unit=°F
